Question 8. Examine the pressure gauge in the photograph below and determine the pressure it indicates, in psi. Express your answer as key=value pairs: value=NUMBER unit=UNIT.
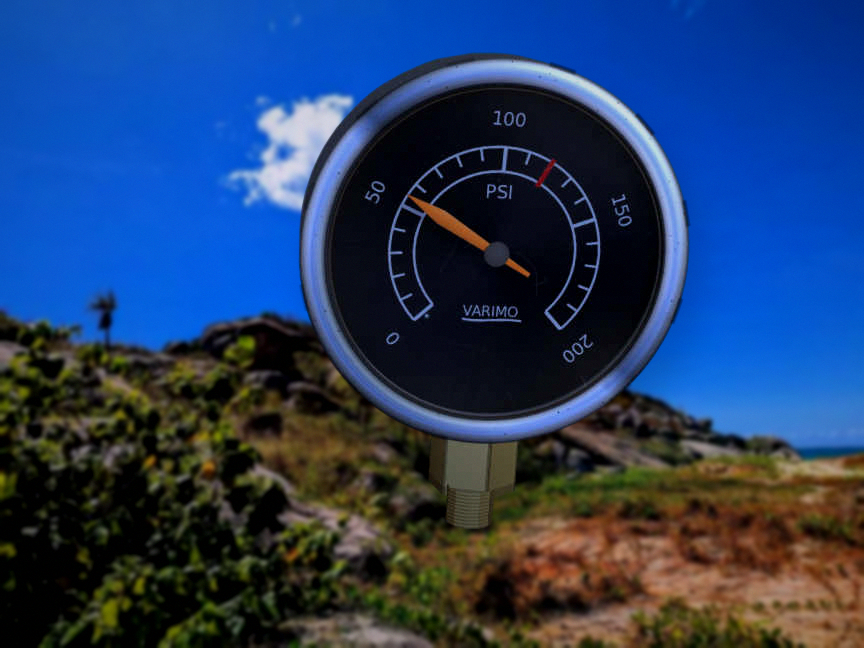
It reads value=55 unit=psi
